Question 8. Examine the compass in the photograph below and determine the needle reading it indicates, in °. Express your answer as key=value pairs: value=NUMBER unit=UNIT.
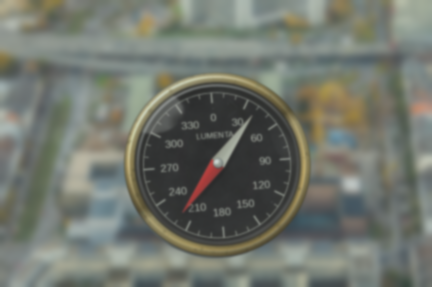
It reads value=220 unit=°
